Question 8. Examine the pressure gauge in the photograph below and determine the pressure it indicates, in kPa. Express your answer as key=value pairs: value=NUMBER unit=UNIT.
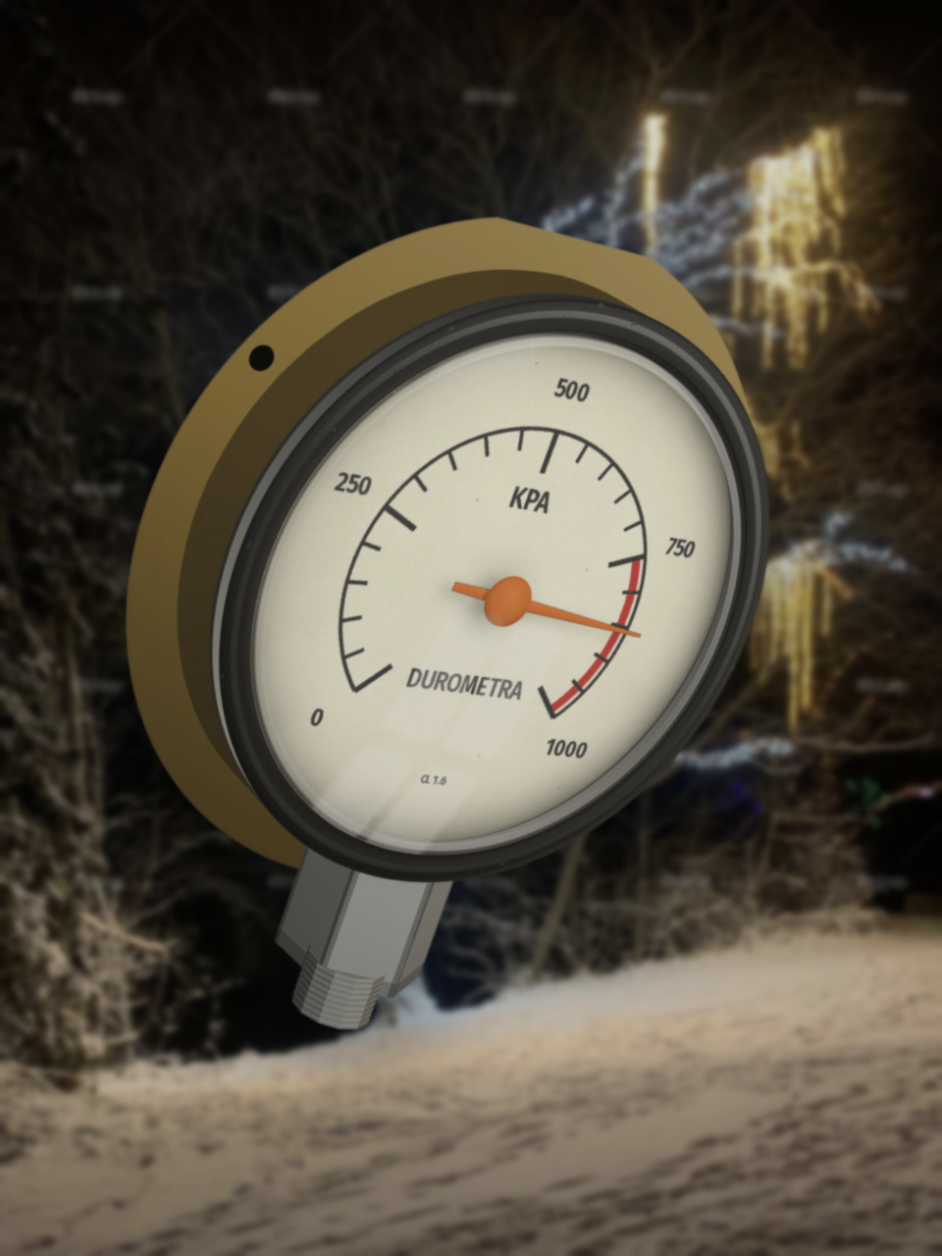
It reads value=850 unit=kPa
